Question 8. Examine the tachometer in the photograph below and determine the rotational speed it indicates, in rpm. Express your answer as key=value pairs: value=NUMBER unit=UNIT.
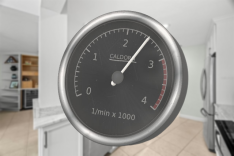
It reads value=2500 unit=rpm
